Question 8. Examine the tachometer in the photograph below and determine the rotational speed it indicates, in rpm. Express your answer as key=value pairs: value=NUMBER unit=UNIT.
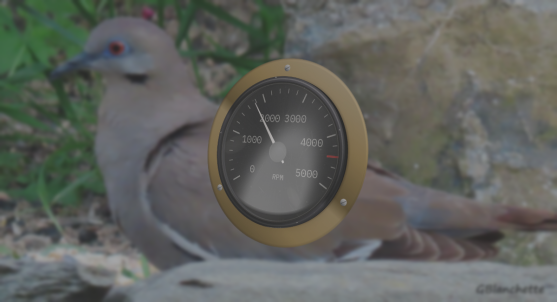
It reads value=1800 unit=rpm
